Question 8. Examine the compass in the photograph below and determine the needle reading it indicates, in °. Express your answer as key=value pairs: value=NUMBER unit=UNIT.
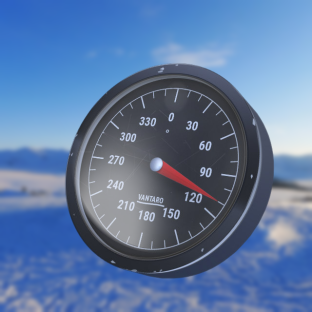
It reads value=110 unit=°
